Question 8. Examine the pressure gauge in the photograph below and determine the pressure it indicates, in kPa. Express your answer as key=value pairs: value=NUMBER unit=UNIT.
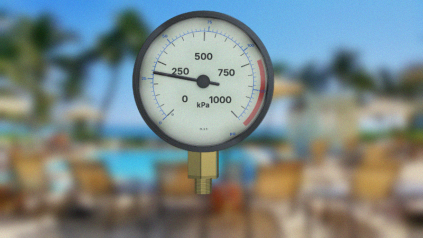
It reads value=200 unit=kPa
